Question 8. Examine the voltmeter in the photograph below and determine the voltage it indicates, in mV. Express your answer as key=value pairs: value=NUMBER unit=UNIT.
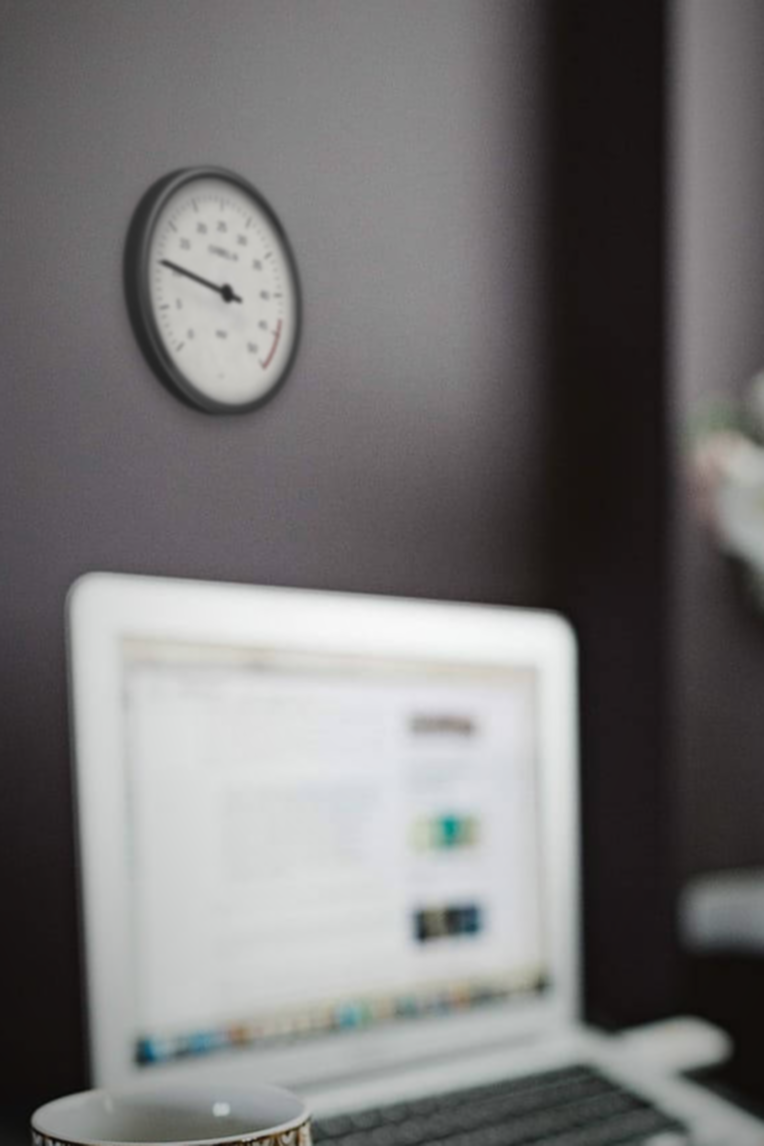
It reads value=10 unit=mV
